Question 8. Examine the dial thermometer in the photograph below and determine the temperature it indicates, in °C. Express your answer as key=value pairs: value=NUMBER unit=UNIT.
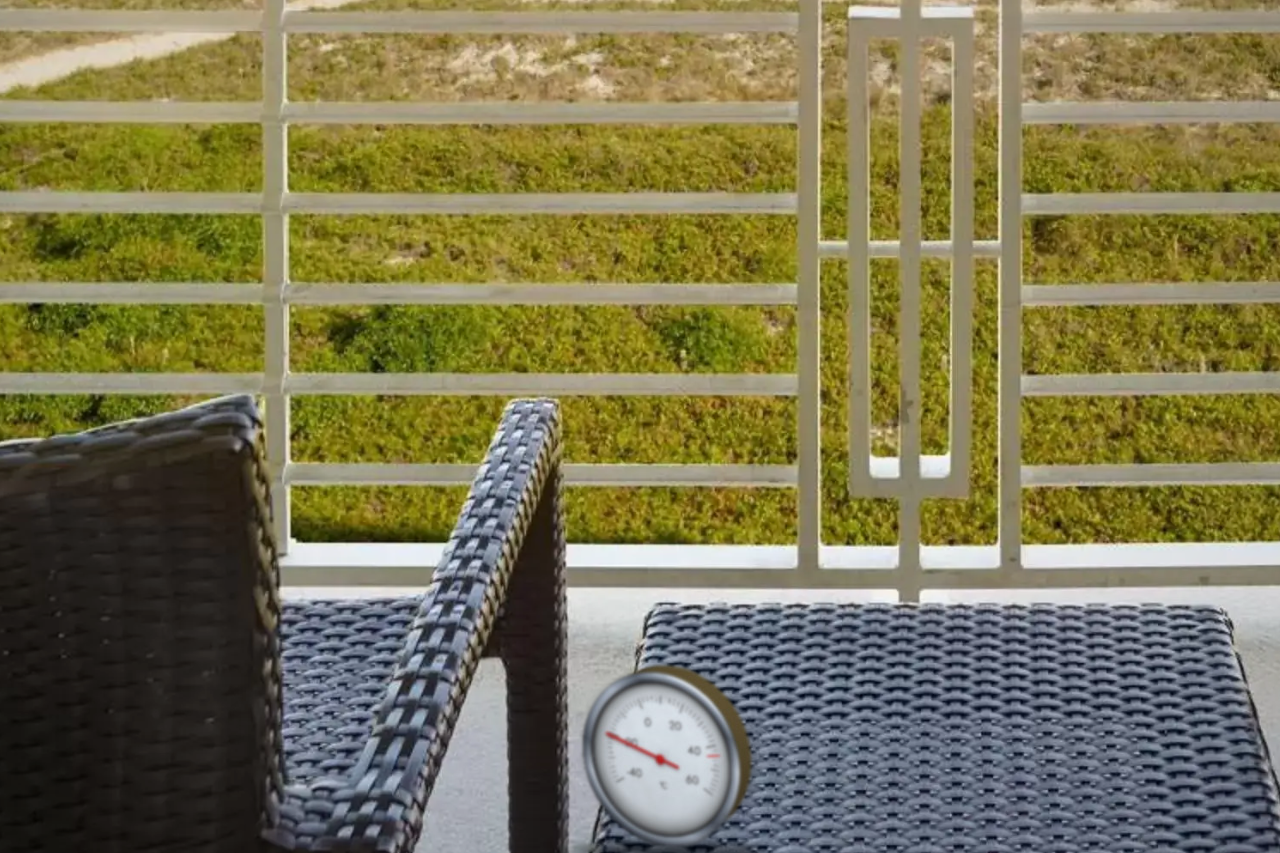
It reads value=-20 unit=°C
